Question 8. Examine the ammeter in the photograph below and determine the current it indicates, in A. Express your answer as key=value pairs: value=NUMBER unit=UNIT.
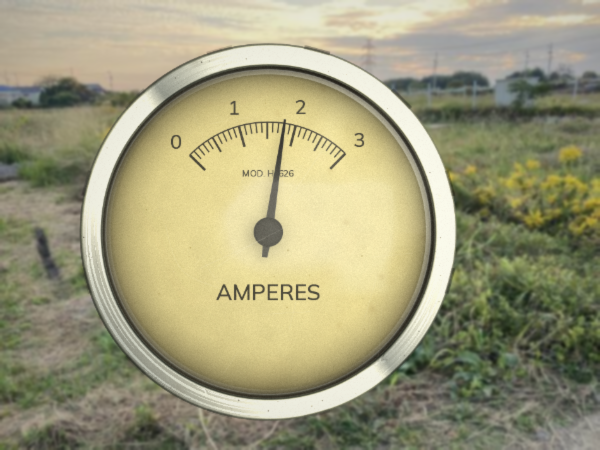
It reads value=1.8 unit=A
